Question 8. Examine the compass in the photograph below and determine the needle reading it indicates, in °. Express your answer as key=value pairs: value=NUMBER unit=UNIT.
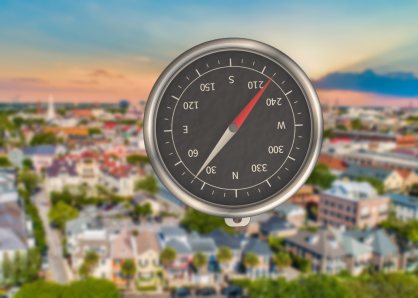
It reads value=220 unit=°
